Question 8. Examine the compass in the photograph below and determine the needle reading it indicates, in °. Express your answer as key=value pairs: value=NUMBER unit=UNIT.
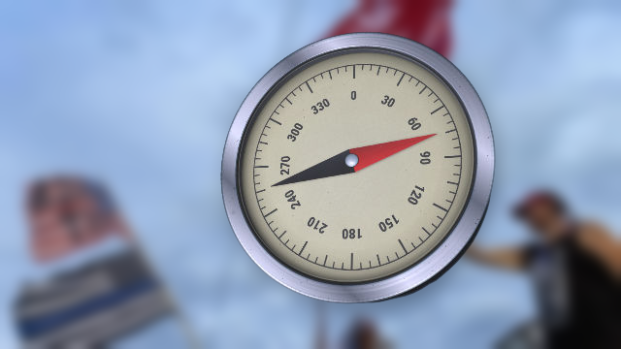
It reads value=75 unit=°
